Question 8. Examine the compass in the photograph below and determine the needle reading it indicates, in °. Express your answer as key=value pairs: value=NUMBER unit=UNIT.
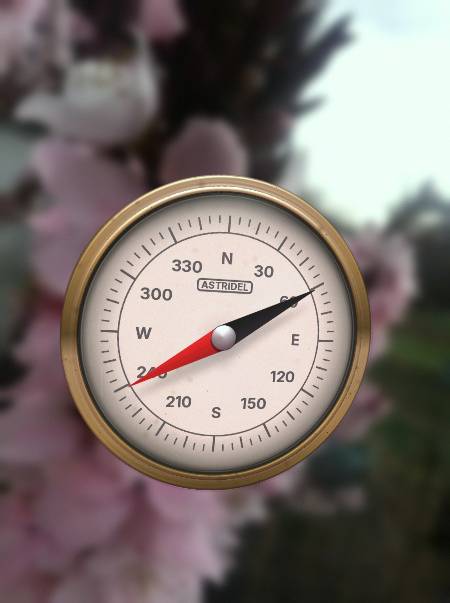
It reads value=240 unit=°
